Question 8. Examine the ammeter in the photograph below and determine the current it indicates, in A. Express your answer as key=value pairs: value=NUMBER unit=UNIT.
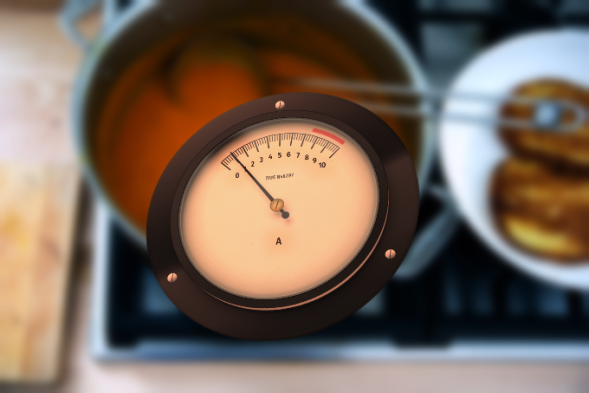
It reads value=1 unit=A
